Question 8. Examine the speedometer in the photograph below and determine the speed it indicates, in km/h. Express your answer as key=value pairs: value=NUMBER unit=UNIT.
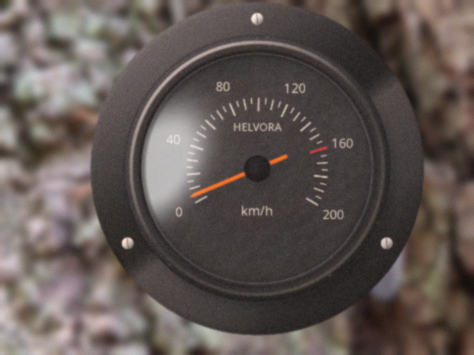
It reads value=5 unit=km/h
